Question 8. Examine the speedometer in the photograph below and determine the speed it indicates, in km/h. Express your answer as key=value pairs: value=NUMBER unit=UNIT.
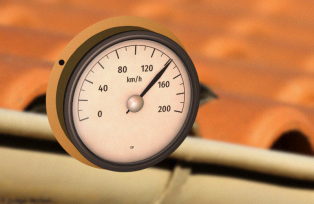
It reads value=140 unit=km/h
